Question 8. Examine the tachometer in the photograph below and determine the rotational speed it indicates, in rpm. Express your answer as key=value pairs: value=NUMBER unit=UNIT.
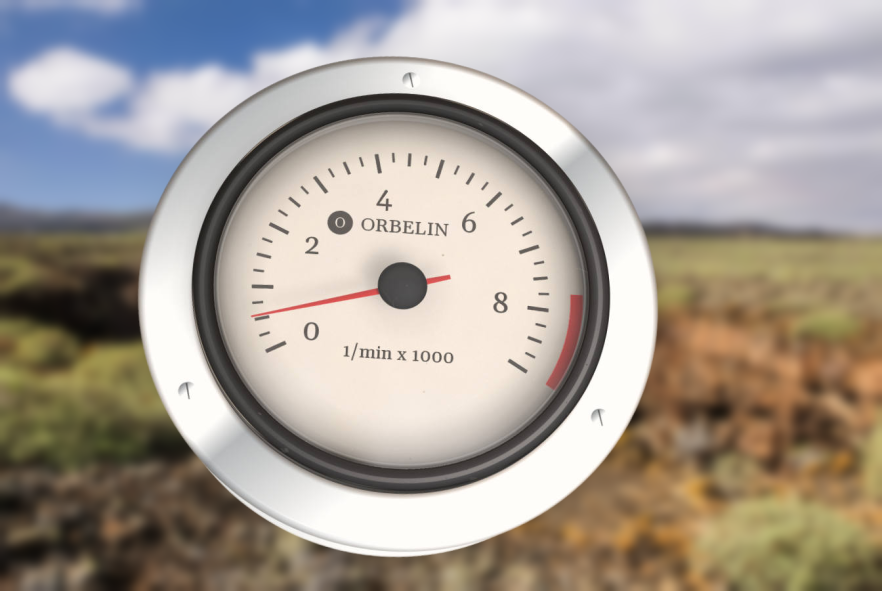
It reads value=500 unit=rpm
